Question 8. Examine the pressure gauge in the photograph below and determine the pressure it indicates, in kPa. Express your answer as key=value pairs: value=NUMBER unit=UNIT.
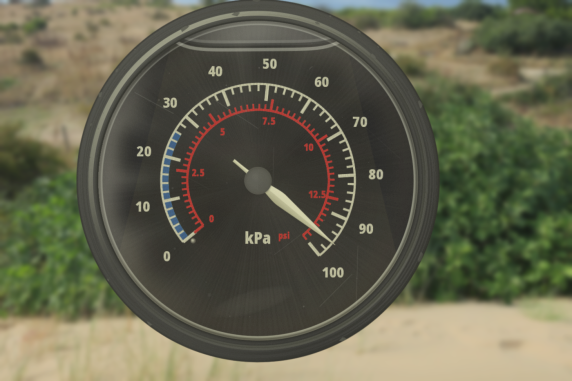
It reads value=96 unit=kPa
